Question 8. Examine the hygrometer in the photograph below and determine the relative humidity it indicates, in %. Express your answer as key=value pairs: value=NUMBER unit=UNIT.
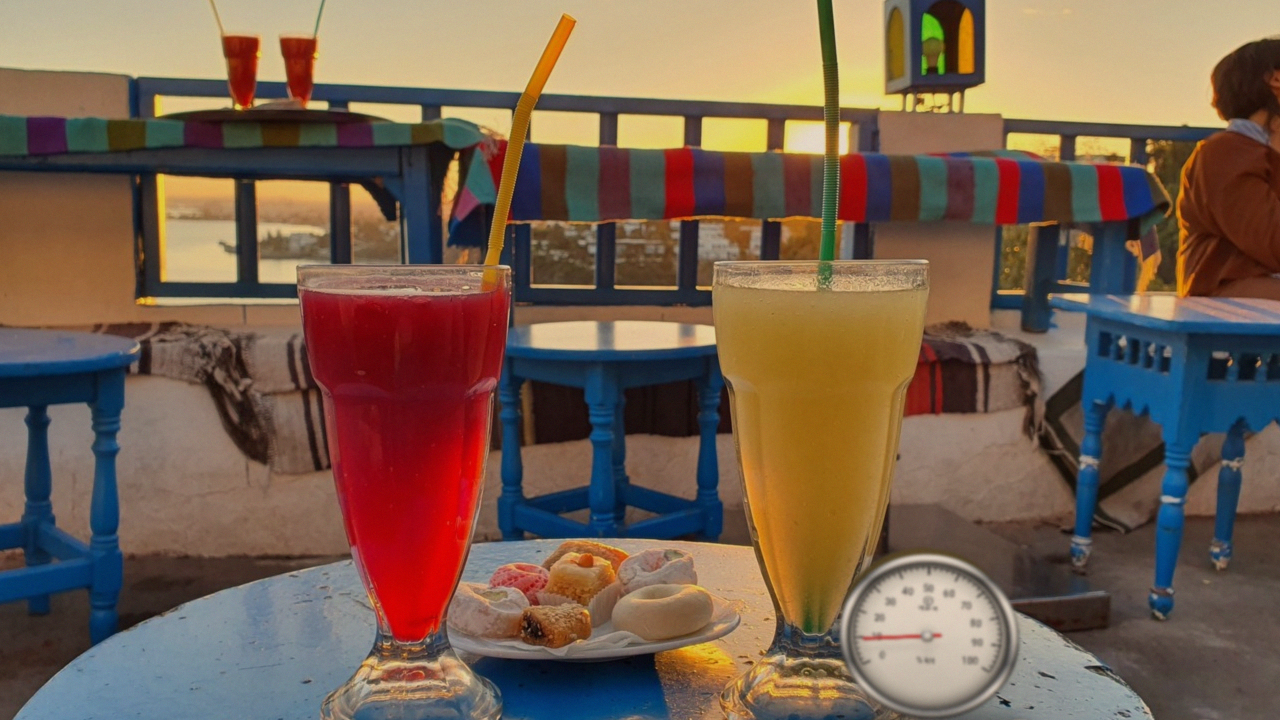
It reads value=10 unit=%
